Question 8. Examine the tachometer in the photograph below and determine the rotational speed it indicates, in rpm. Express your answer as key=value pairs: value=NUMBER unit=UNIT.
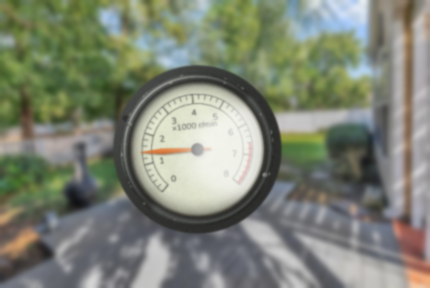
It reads value=1400 unit=rpm
